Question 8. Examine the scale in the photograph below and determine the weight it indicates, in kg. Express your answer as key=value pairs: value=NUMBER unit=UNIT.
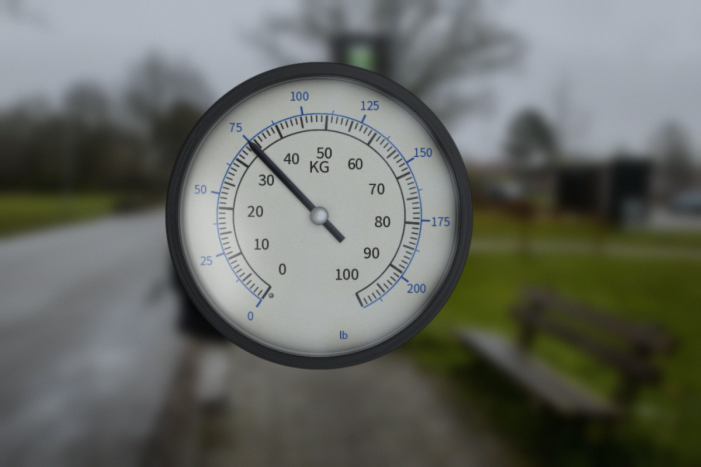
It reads value=34 unit=kg
